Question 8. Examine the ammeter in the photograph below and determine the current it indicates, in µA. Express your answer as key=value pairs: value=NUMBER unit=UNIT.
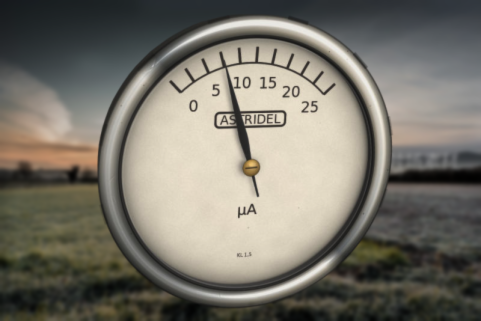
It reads value=7.5 unit=µA
